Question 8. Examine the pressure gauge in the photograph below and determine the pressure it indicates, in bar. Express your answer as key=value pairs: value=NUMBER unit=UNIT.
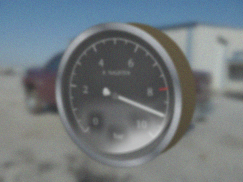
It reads value=9 unit=bar
